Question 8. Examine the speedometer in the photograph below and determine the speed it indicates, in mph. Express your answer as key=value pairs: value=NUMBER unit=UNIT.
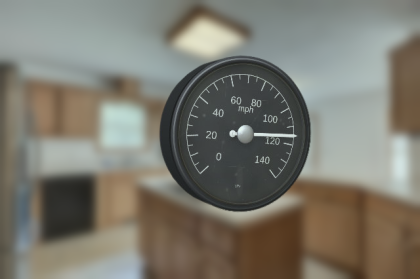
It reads value=115 unit=mph
